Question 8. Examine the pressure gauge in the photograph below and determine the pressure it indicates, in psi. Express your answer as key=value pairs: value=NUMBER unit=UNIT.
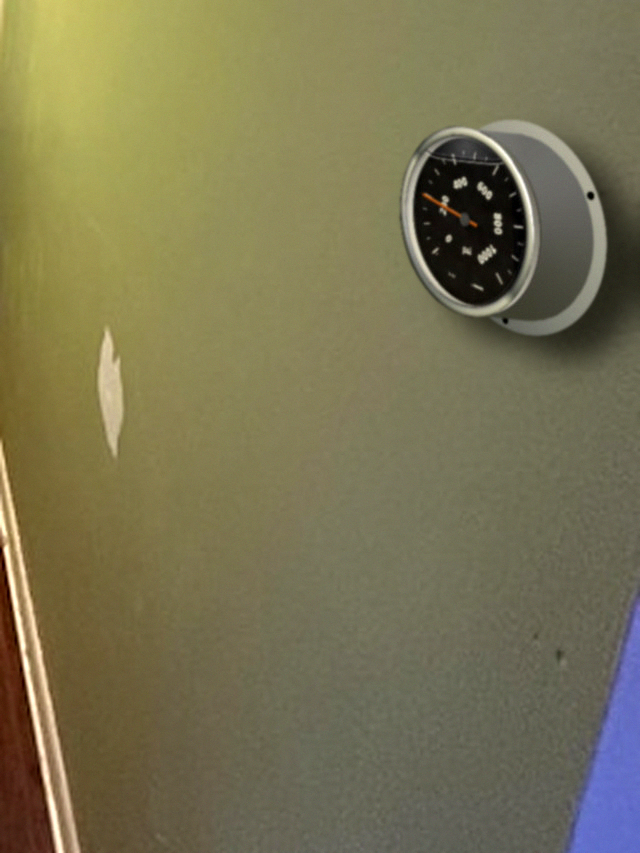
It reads value=200 unit=psi
